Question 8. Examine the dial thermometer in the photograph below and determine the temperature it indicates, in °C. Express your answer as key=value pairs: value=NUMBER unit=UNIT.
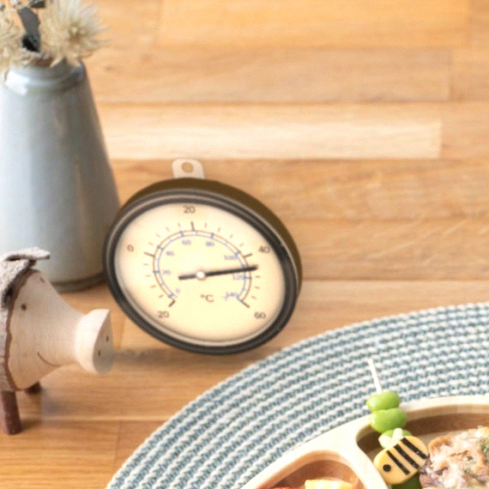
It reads value=44 unit=°C
